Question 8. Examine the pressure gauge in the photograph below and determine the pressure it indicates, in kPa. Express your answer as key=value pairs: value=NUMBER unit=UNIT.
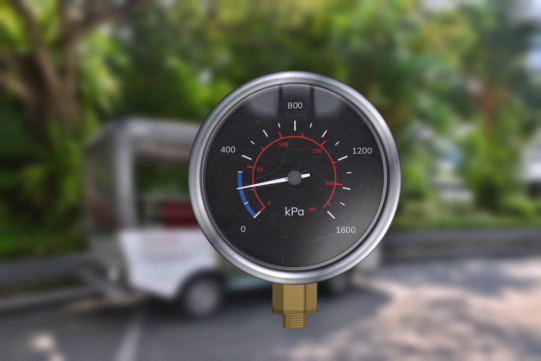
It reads value=200 unit=kPa
